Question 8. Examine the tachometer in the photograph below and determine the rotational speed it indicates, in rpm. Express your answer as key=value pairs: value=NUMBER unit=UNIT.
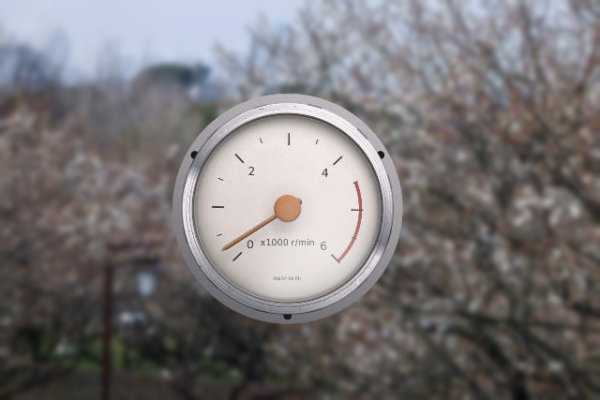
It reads value=250 unit=rpm
